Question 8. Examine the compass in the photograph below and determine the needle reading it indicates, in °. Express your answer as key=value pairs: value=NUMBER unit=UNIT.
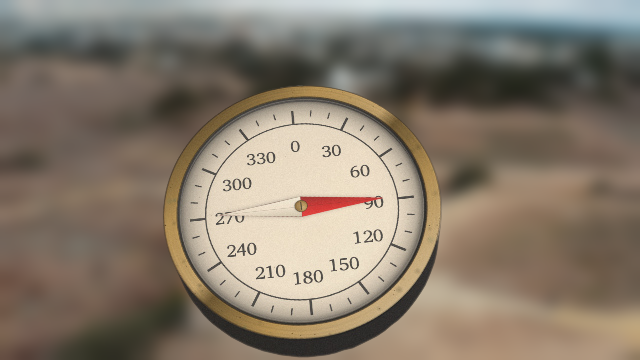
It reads value=90 unit=°
